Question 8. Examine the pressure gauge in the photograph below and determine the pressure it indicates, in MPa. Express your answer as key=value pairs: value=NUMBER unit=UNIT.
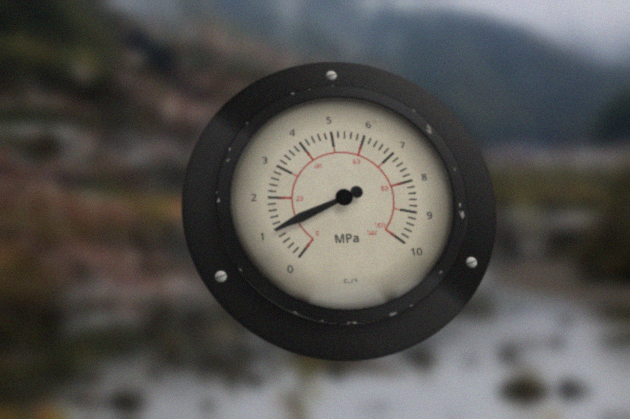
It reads value=1 unit=MPa
